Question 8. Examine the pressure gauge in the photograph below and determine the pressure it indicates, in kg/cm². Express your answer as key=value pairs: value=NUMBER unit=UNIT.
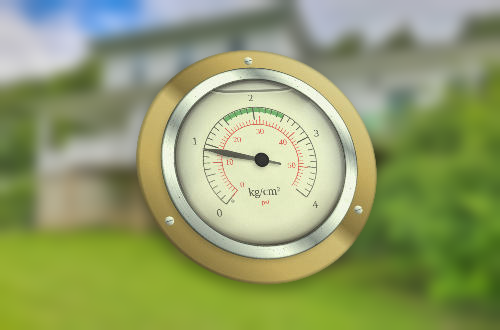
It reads value=0.9 unit=kg/cm²
